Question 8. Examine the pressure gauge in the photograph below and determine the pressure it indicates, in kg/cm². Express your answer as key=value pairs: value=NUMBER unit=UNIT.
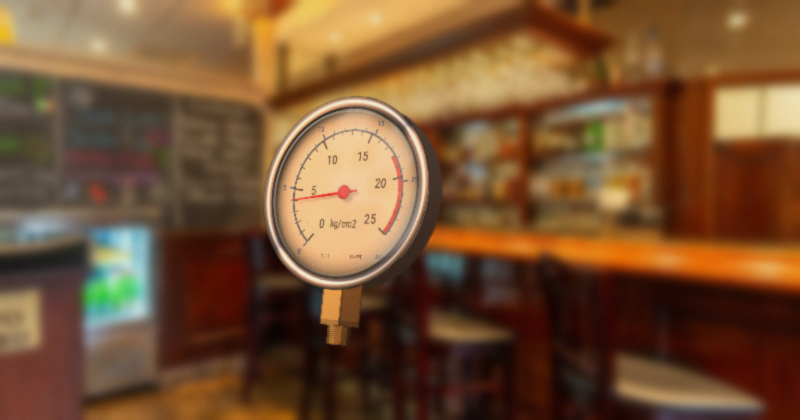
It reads value=4 unit=kg/cm²
